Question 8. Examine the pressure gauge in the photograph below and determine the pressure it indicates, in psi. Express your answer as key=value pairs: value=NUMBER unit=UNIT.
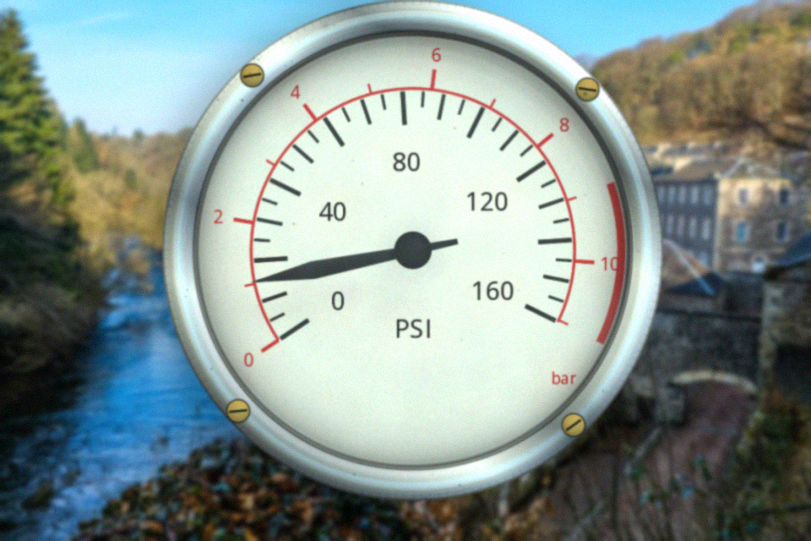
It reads value=15 unit=psi
